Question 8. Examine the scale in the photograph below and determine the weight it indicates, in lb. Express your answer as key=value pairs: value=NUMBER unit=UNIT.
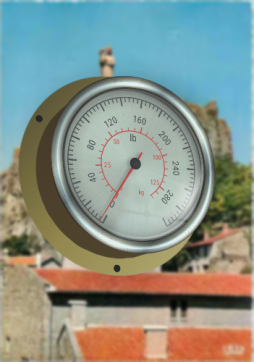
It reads value=4 unit=lb
